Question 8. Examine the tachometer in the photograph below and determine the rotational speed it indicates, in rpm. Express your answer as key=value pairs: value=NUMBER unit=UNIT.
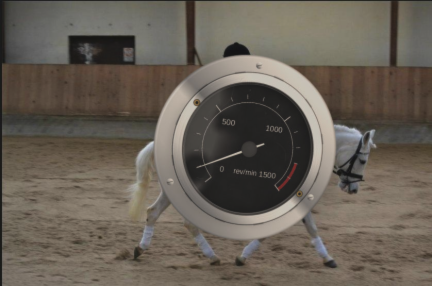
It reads value=100 unit=rpm
